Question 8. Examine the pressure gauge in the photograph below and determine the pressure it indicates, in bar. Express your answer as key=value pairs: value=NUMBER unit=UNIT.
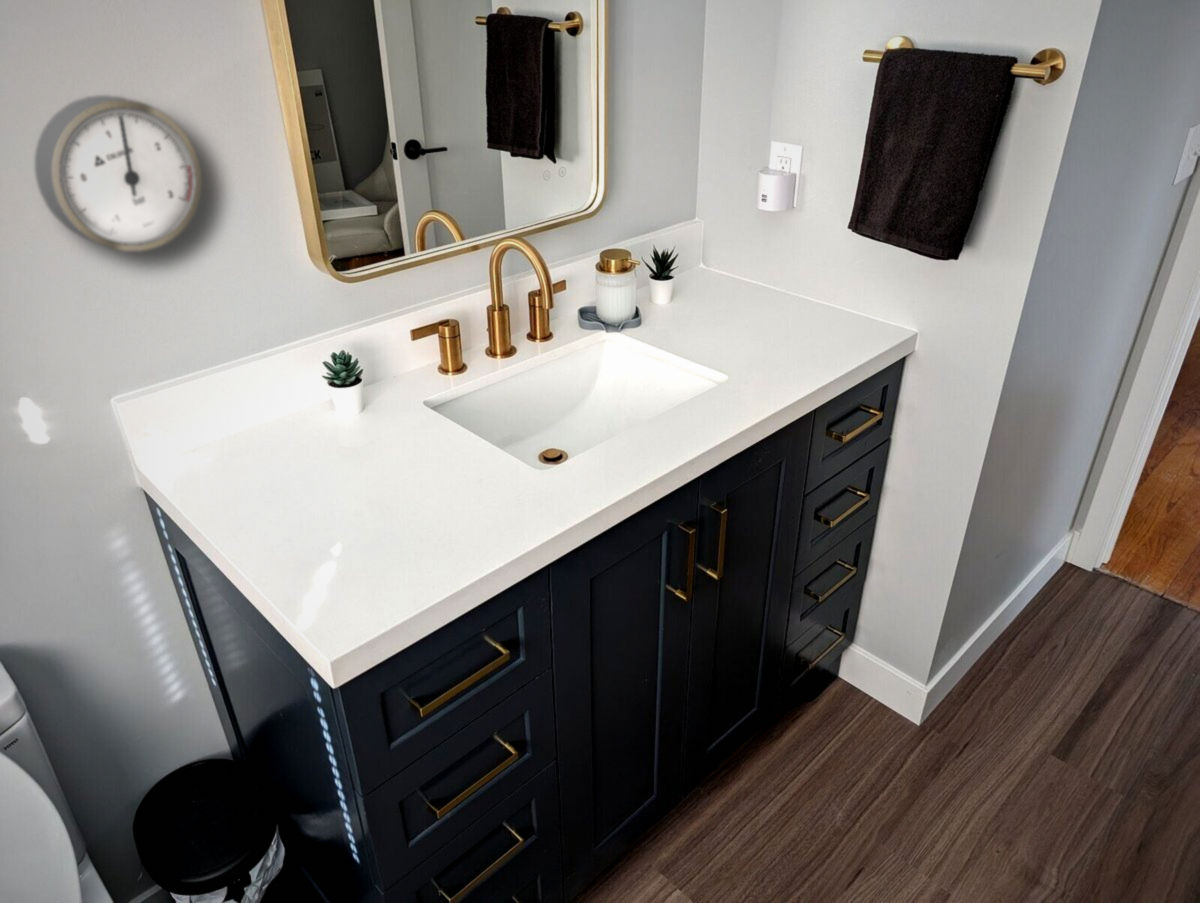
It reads value=1.25 unit=bar
